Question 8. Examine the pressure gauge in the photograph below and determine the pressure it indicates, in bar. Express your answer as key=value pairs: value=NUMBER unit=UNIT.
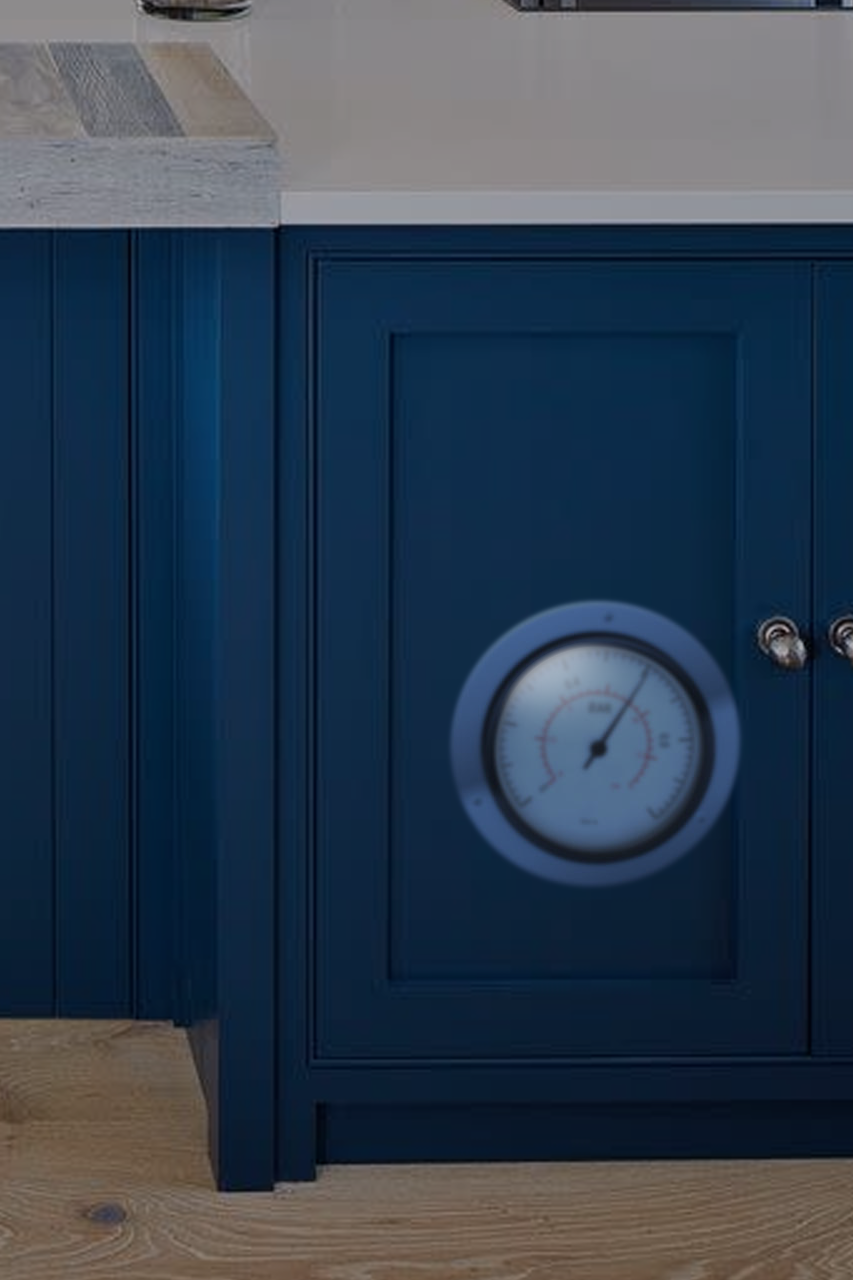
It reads value=0.6 unit=bar
